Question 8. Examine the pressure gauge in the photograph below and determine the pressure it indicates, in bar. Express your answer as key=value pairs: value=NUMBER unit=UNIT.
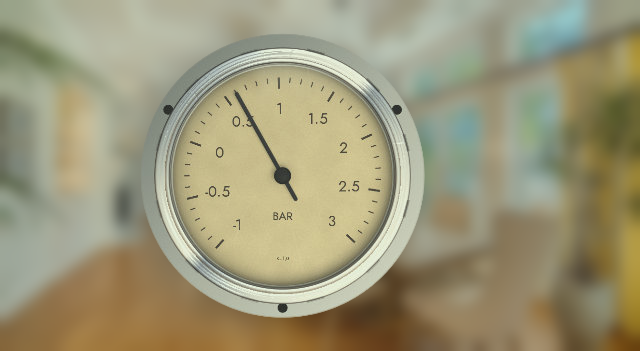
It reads value=0.6 unit=bar
